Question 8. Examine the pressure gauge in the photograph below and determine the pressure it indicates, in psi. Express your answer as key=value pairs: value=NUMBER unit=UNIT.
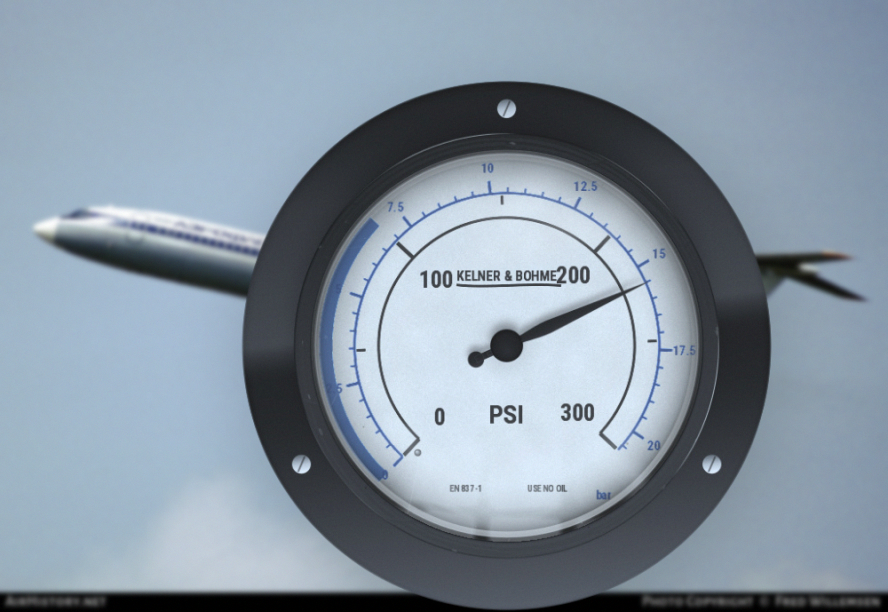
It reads value=225 unit=psi
